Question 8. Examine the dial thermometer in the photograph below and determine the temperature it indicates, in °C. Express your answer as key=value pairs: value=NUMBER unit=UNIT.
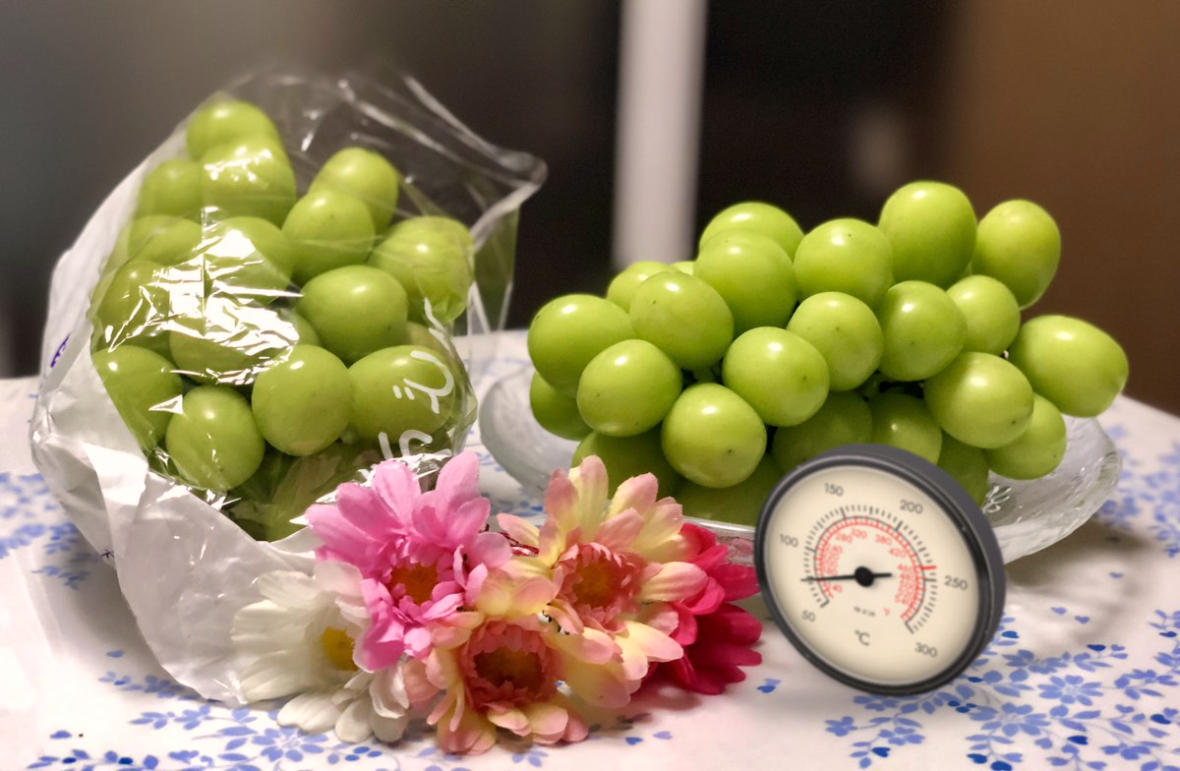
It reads value=75 unit=°C
